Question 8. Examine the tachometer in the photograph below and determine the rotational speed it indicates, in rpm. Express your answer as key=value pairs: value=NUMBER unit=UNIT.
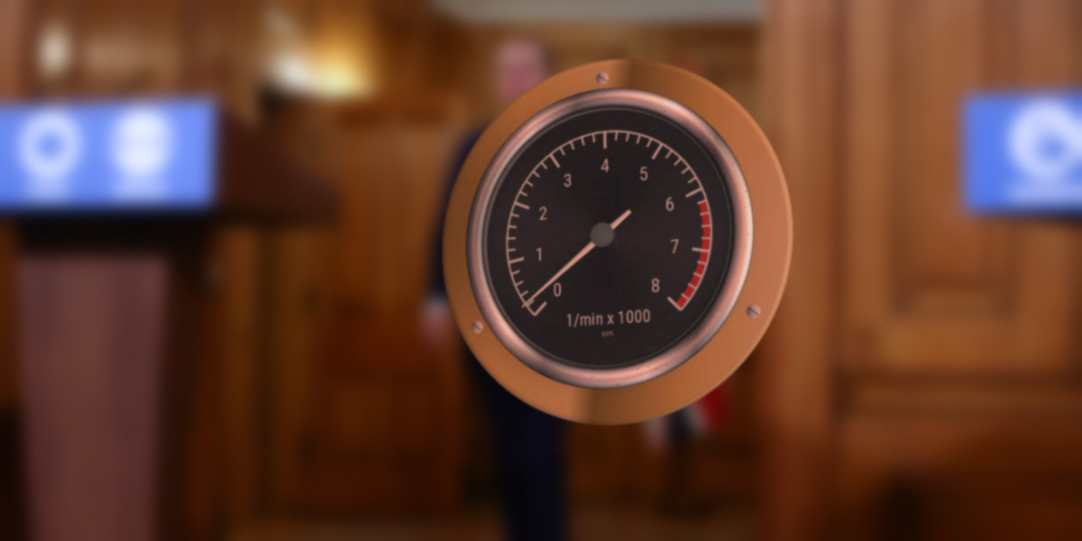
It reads value=200 unit=rpm
